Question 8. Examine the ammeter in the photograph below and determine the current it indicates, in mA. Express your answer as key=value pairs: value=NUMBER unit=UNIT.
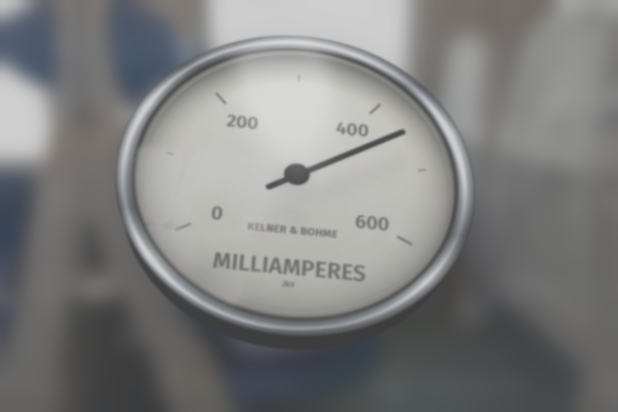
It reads value=450 unit=mA
